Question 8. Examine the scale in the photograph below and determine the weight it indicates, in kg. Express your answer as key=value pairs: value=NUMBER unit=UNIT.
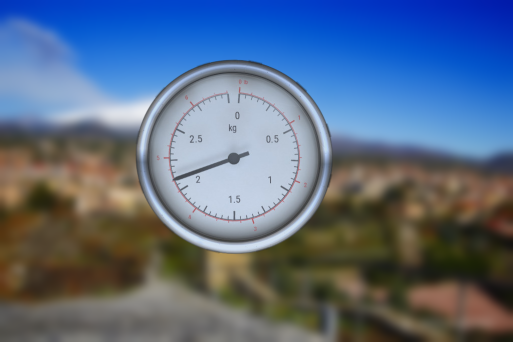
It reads value=2.1 unit=kg
